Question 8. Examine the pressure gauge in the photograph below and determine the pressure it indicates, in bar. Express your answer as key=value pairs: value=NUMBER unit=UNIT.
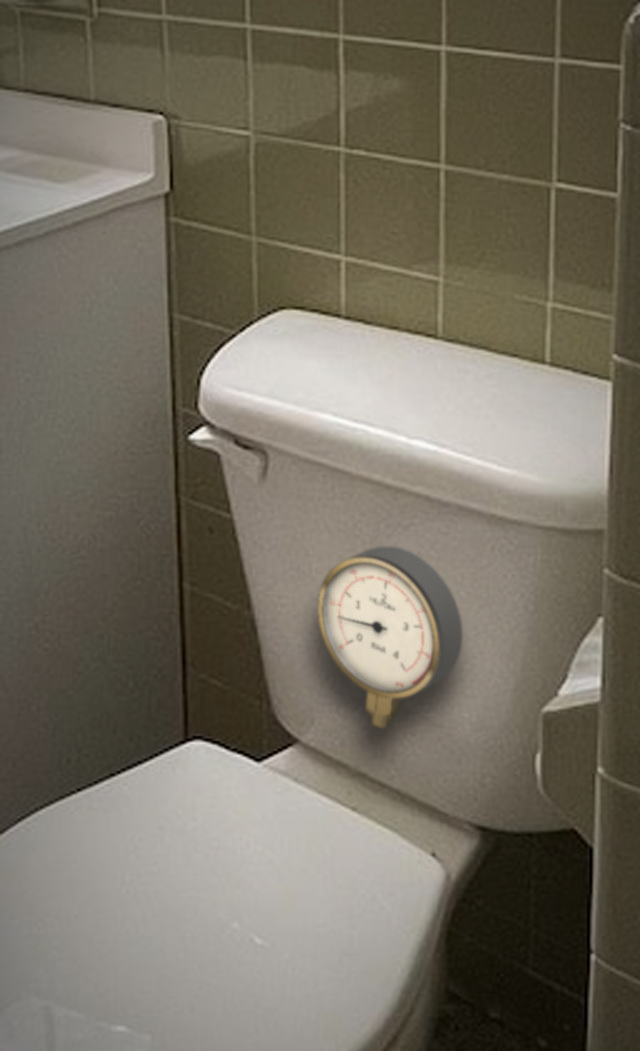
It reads value=0.5 unit=bar
